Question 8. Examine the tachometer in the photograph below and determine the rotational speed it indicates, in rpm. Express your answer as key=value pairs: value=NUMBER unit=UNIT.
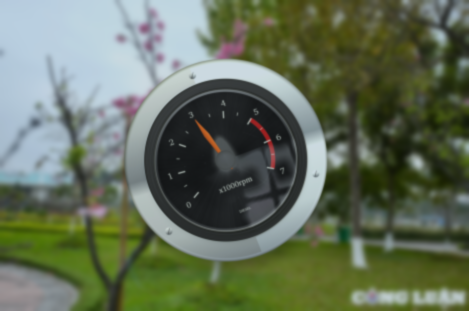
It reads value=3000 unit=rpm
